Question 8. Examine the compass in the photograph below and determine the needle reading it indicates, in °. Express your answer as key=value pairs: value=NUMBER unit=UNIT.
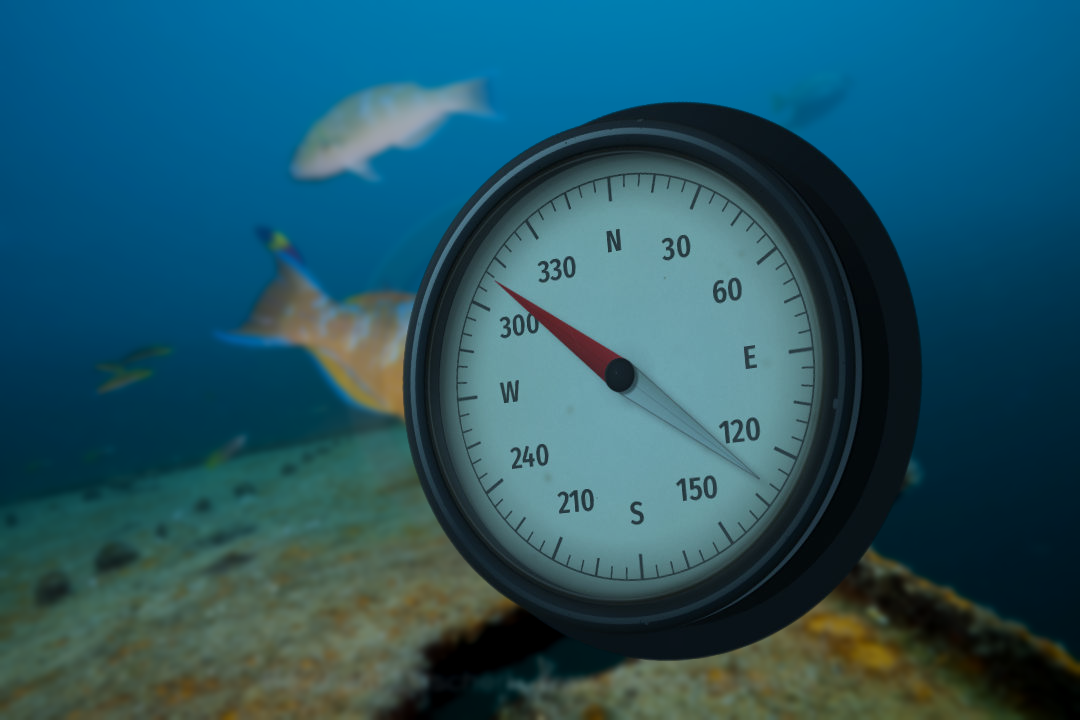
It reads value=310 unit=°
